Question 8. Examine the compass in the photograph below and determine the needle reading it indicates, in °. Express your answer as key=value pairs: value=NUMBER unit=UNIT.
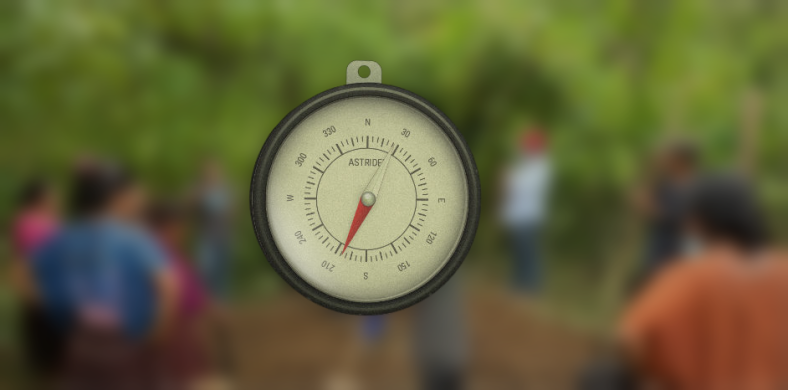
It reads value=205 unit=°
